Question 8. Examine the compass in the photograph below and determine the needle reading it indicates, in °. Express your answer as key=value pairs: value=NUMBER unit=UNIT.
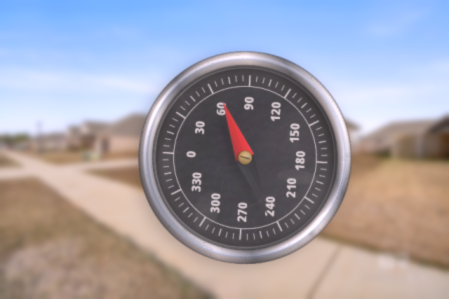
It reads value=65 unit=°
